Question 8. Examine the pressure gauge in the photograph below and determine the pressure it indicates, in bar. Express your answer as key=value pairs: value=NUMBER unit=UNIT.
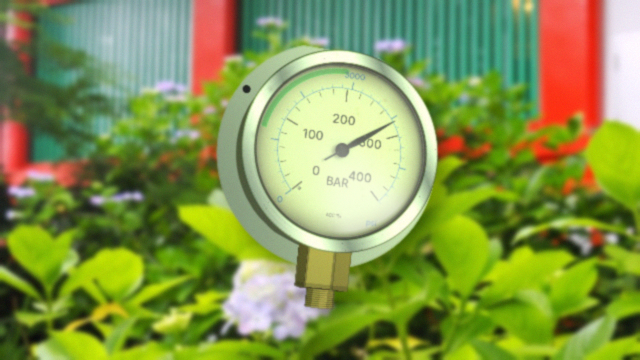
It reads value=280 unit=bar
